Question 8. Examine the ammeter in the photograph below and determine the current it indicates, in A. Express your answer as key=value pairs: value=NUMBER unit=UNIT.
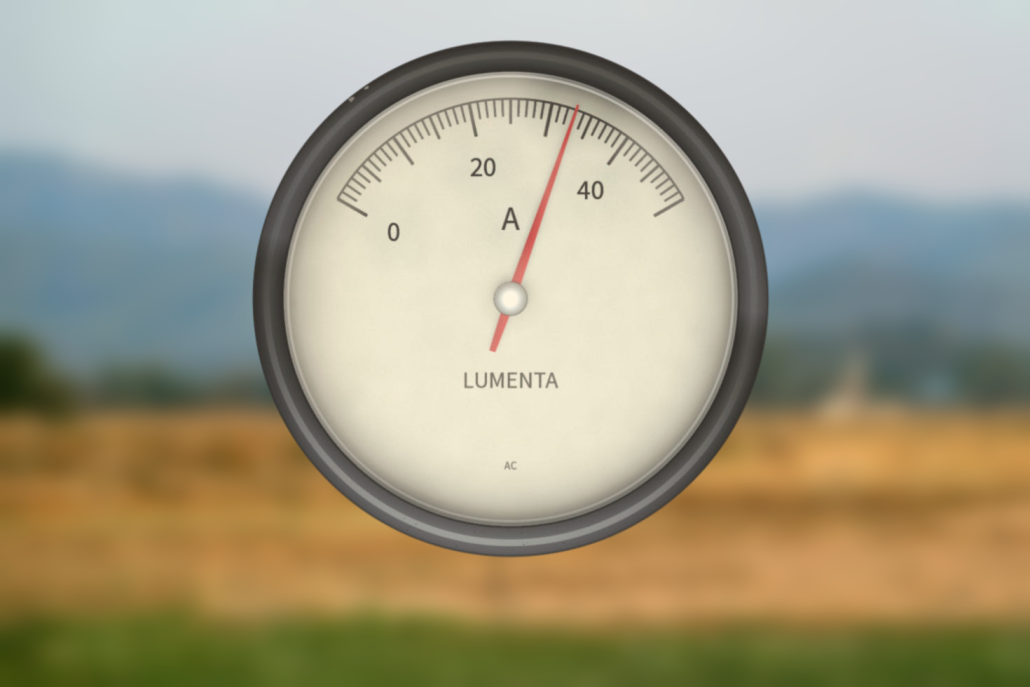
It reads value=33 unit=A
